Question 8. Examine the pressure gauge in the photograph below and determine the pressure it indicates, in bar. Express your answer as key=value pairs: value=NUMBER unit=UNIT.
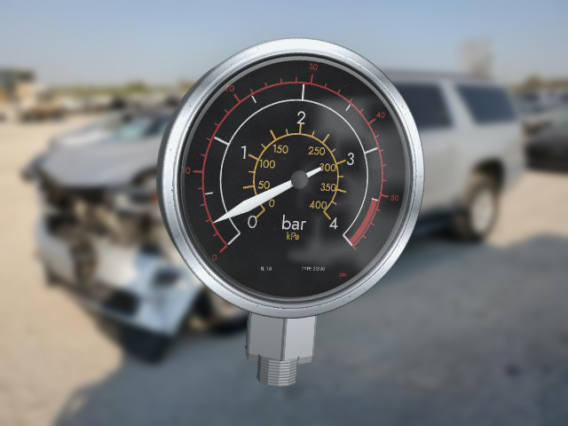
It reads value=0.25 unit=bar
